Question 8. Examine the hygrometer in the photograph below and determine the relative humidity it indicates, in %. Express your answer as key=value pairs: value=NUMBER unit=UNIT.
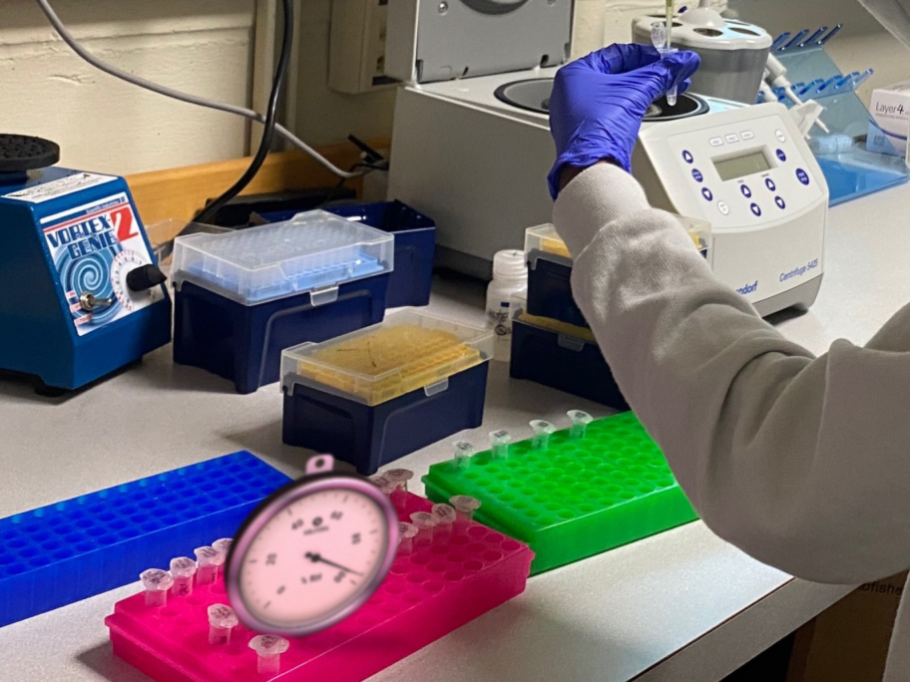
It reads value=96 unit=%
